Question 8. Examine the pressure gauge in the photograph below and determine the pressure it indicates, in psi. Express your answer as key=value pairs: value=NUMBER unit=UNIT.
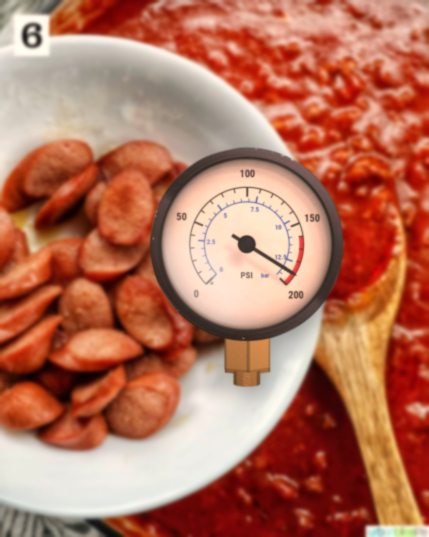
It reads value=190 unit=psi
